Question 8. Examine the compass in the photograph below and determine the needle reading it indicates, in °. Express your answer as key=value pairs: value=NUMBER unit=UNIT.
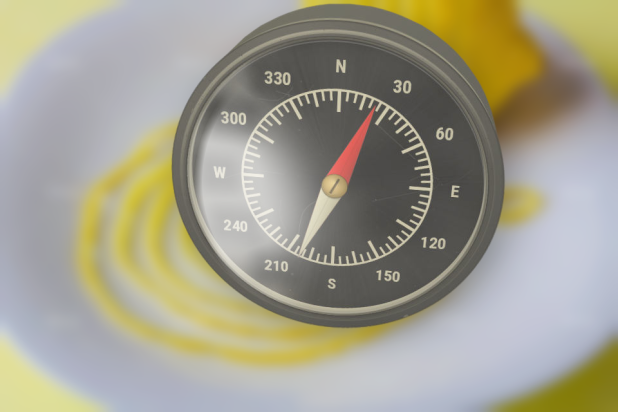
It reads value=22.5 unit=°
